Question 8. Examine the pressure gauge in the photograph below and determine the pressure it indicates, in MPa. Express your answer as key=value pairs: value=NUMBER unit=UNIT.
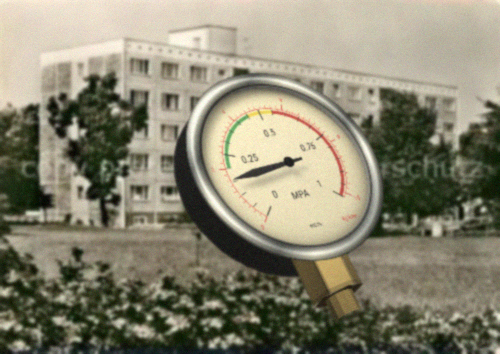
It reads value=0.15 unit=MPa
